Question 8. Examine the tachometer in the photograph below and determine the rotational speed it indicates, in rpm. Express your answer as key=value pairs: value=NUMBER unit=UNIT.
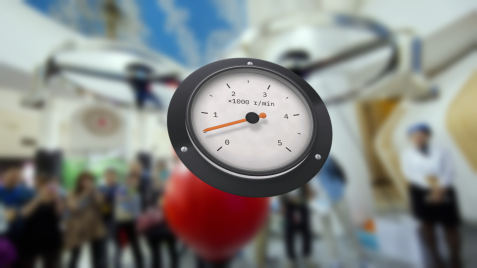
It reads value=500 unit=rpm
